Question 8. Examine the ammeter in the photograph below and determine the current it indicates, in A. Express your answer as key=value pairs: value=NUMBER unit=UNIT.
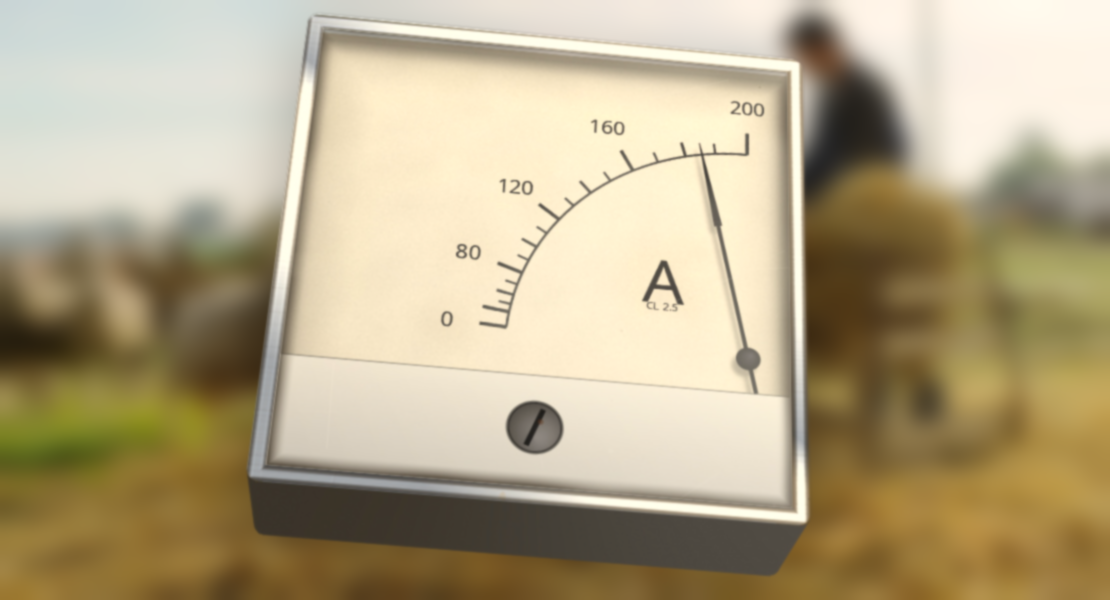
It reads value=185 unit=A
